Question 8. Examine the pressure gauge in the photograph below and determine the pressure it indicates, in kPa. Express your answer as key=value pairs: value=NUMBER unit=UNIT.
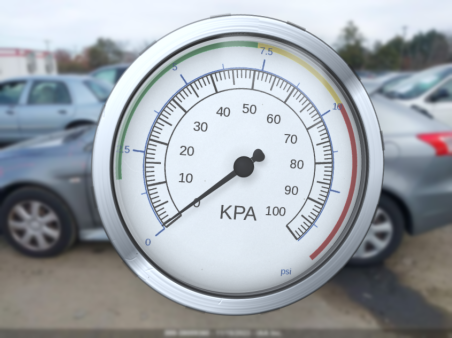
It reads value=1 unit=kPa
